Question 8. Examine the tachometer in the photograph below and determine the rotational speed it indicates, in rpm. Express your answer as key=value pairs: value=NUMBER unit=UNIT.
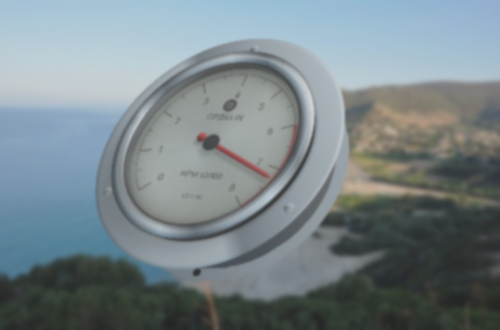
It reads value=7250 unit=rpm
